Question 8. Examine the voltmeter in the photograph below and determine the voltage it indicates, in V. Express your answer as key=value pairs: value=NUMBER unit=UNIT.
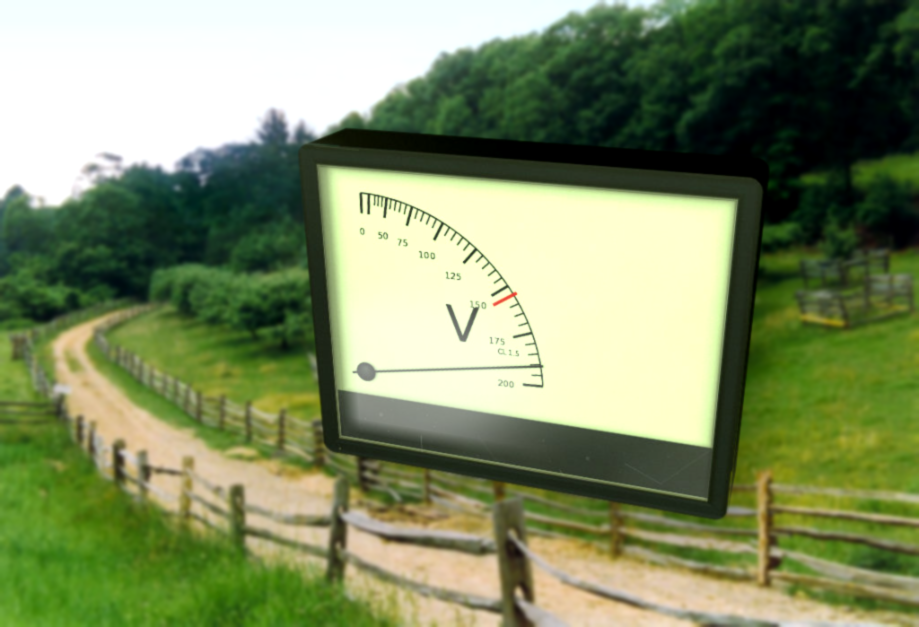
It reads value=190 unit=V
